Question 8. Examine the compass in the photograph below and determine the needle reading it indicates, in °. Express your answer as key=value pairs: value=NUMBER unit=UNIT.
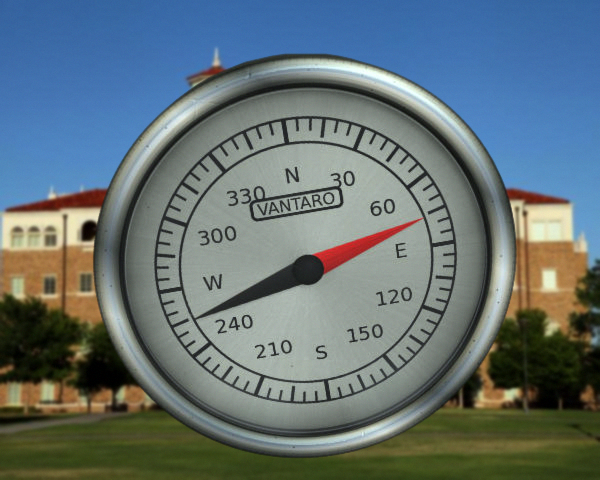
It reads value=75 unit=°
